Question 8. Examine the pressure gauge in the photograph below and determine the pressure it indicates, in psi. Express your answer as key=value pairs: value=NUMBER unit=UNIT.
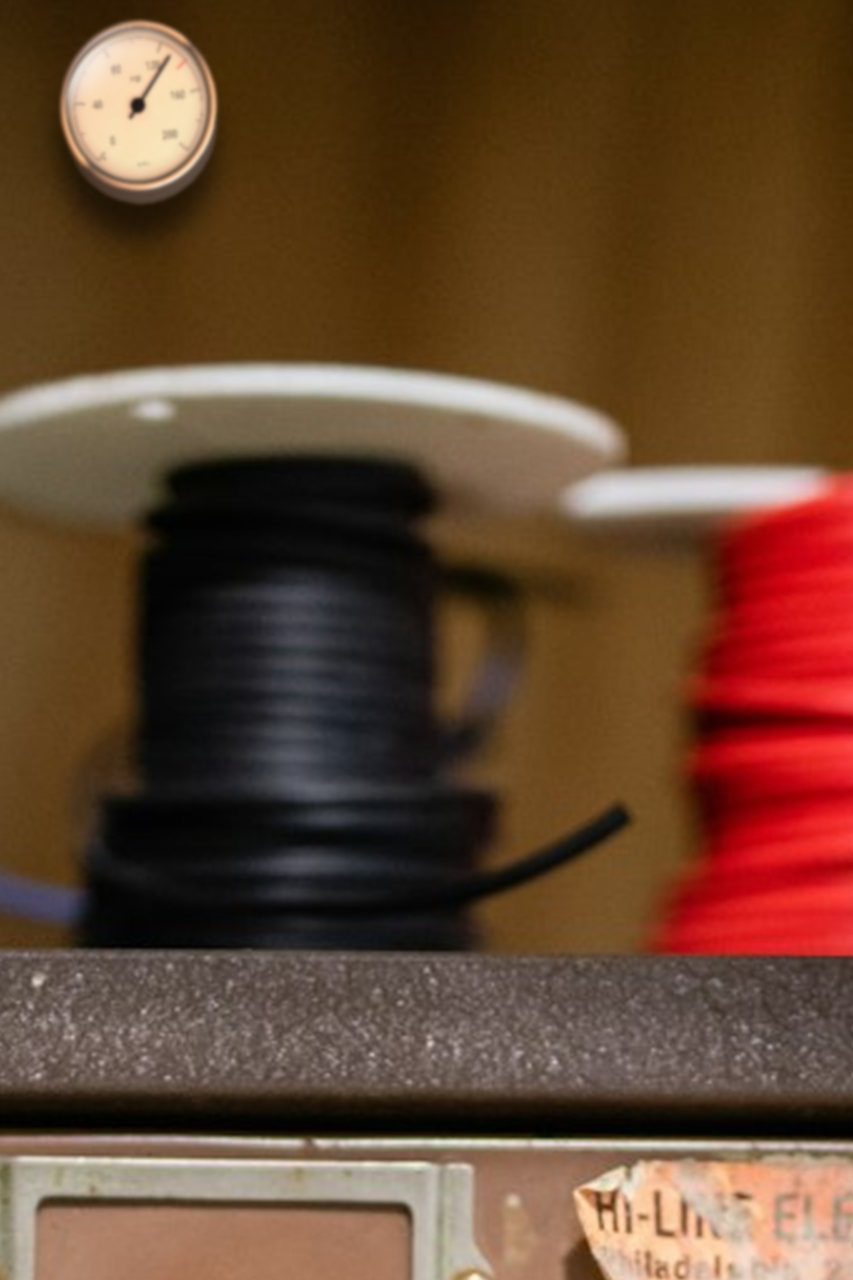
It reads value=130 unit=psi
